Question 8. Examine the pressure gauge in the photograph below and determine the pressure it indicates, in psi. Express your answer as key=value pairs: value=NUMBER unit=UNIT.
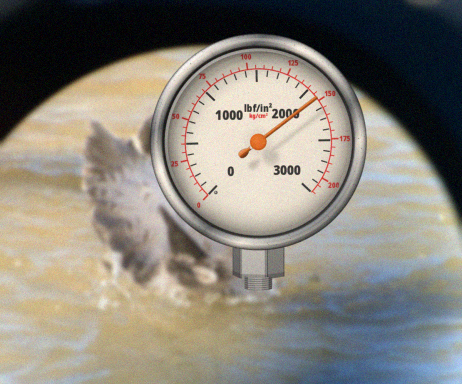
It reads value=2100 unit=psi
